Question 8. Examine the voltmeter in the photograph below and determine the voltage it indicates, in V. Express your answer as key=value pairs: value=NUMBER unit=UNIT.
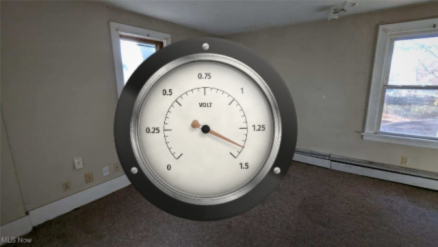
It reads value=1.4 unit=V
